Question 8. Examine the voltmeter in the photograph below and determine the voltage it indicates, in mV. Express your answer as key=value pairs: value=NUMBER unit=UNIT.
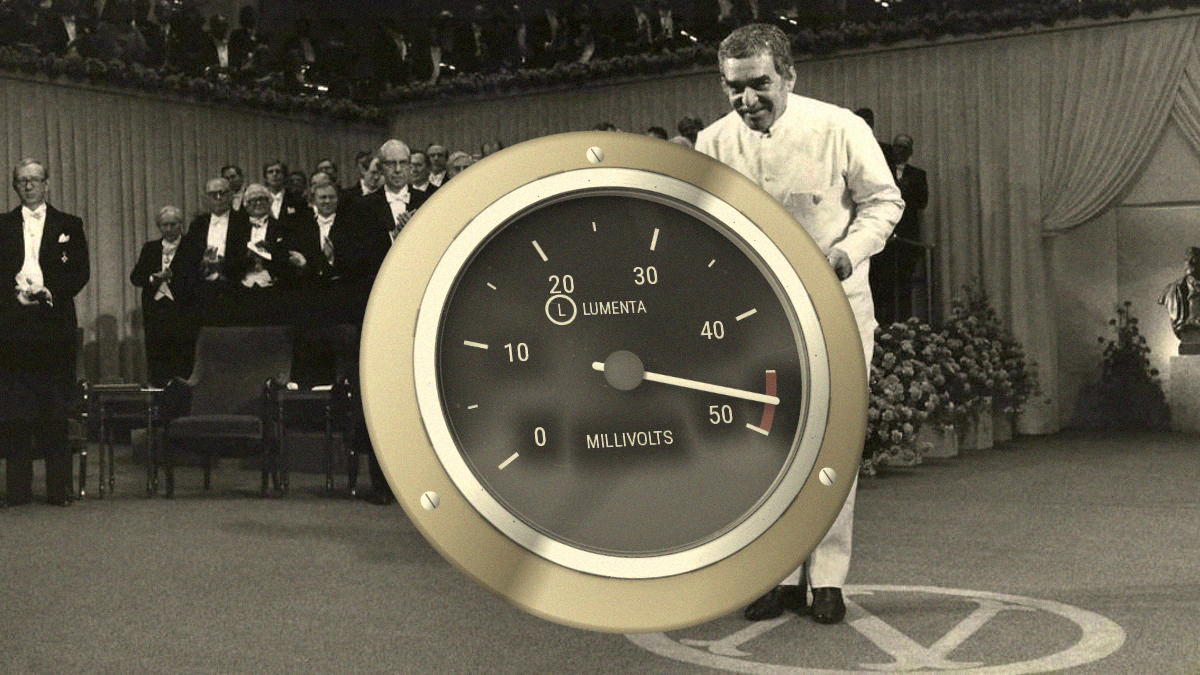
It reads value=47.5 unit=mV
